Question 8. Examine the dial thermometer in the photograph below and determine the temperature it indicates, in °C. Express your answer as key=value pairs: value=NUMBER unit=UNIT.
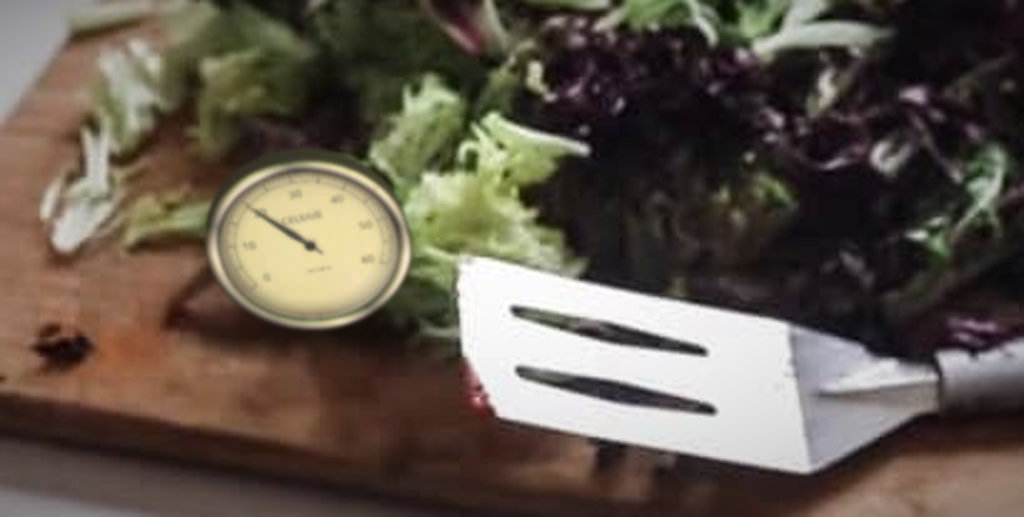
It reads value=20 unit=°C
